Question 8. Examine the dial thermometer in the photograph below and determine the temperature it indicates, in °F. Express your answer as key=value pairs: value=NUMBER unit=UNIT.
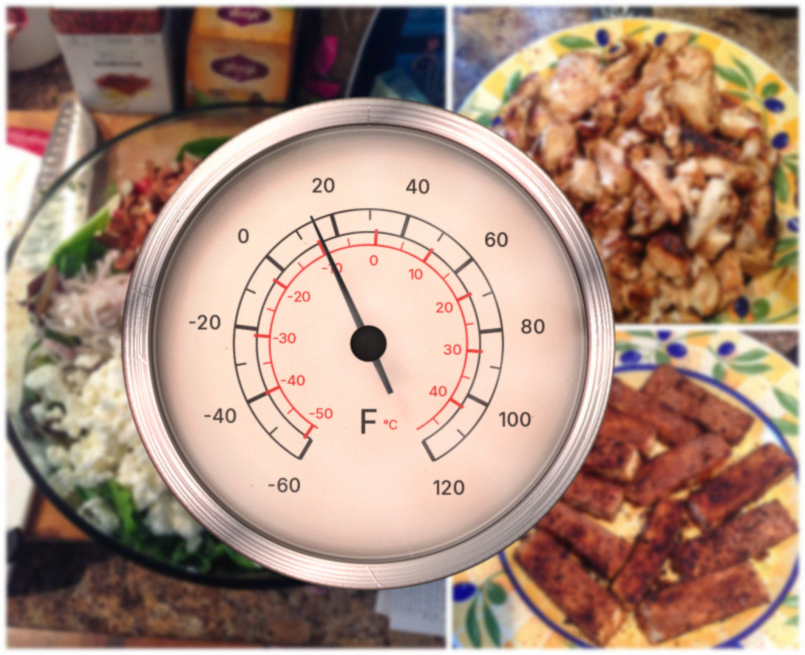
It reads value=15 unit=°F
